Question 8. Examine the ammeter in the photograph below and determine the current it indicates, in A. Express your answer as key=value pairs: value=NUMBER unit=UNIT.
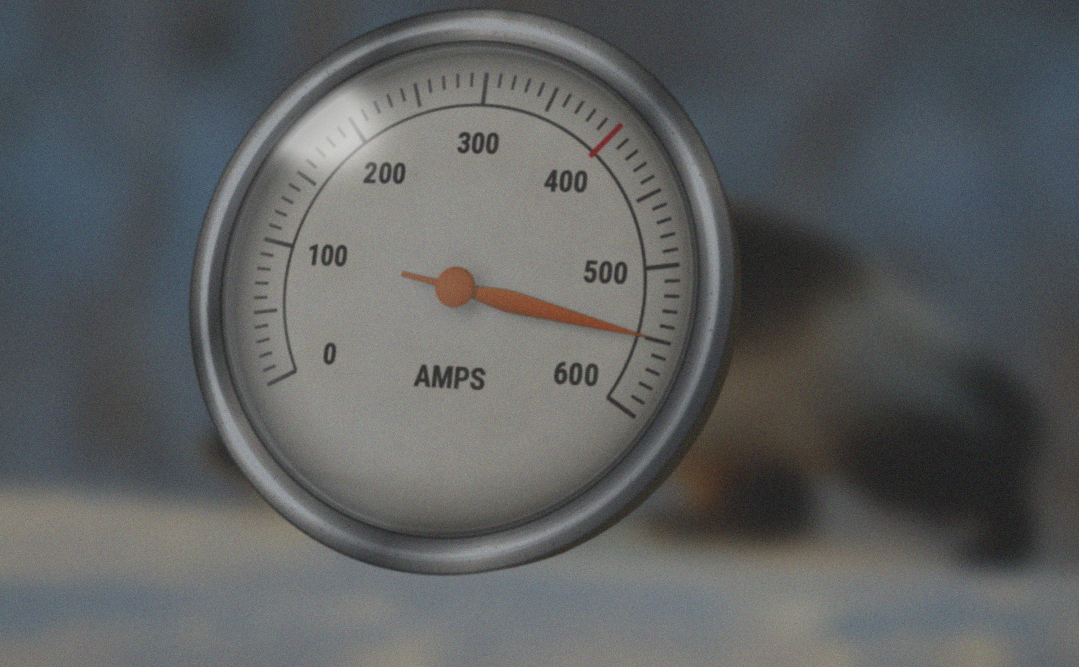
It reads value=550 unit=A
